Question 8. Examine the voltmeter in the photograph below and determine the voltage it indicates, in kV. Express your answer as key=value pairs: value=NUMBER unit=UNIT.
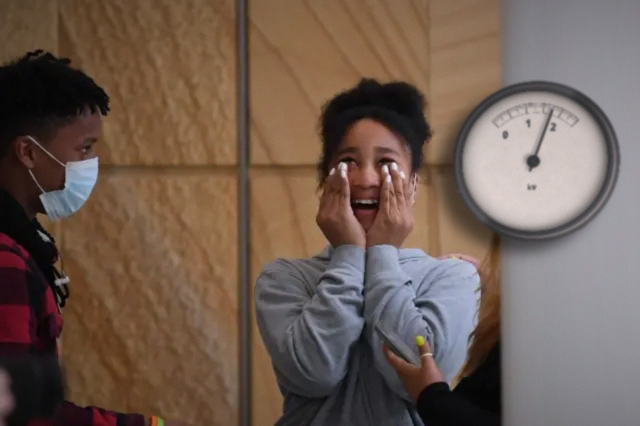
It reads value=1.75 unit=kV
